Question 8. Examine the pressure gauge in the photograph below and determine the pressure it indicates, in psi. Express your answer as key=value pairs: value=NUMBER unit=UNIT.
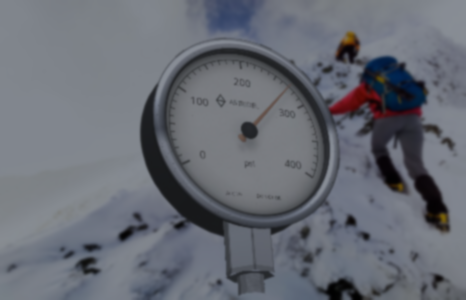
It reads value=270 unit=psi
